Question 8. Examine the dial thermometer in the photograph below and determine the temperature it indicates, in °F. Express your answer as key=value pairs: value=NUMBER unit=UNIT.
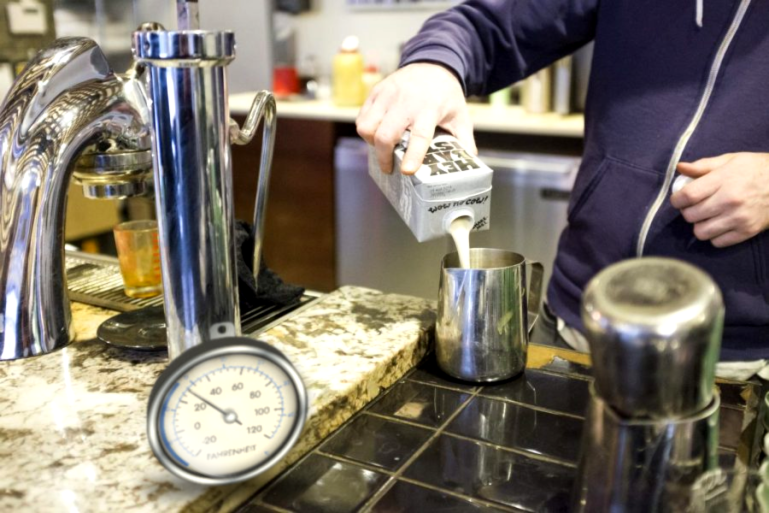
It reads value=28 unit=°F
